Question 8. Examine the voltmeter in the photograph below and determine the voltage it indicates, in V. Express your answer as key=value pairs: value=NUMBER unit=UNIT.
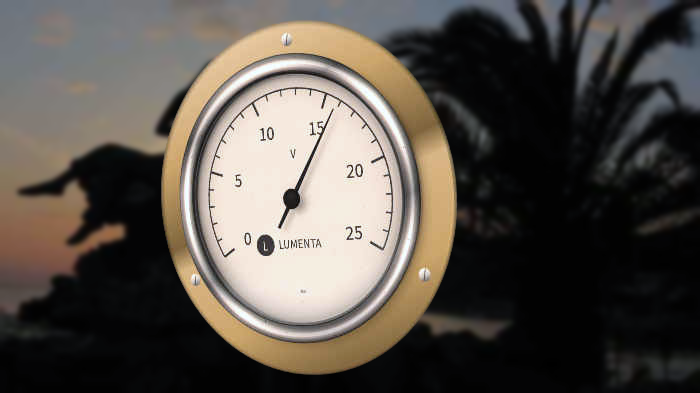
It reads value=16 unit=V
